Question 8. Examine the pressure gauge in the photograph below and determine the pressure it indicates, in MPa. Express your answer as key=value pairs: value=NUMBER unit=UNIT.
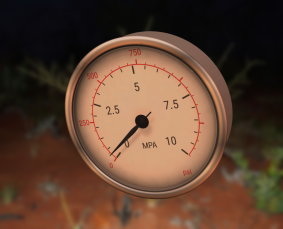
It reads value=0.25 unit=MPa
